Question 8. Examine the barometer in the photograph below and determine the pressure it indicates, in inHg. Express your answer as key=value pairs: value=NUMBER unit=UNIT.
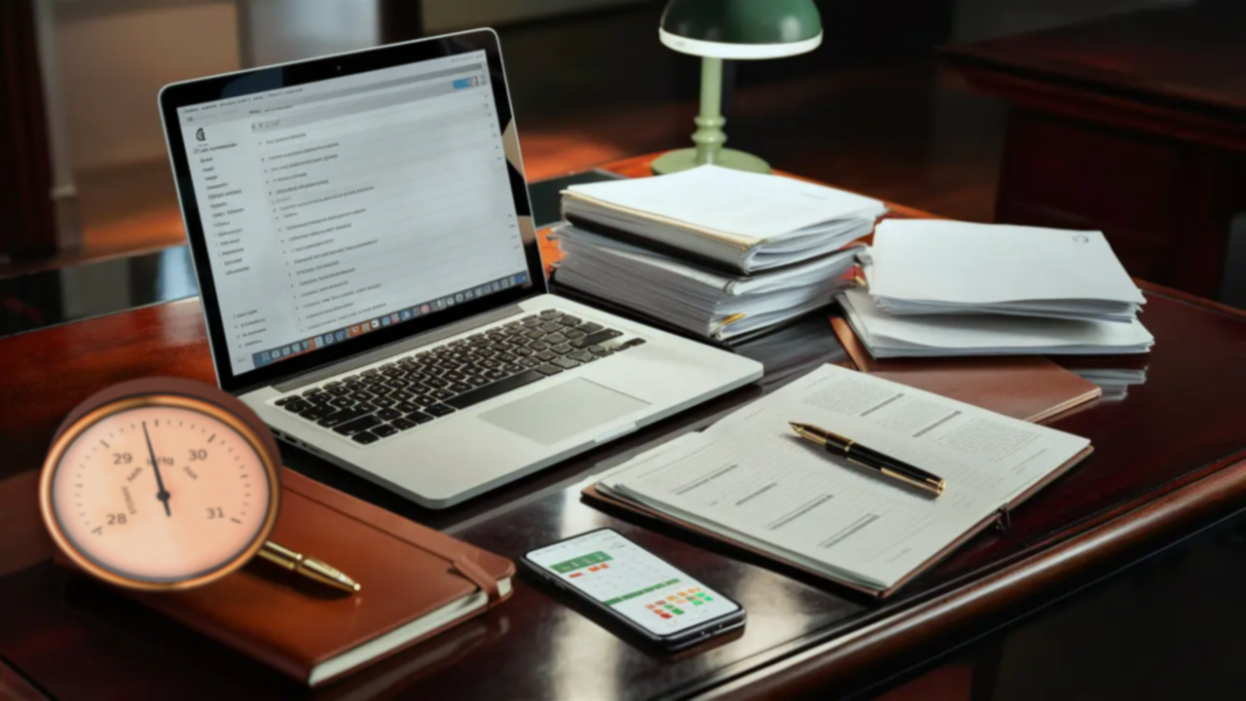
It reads value=29.4 unit=inHg
